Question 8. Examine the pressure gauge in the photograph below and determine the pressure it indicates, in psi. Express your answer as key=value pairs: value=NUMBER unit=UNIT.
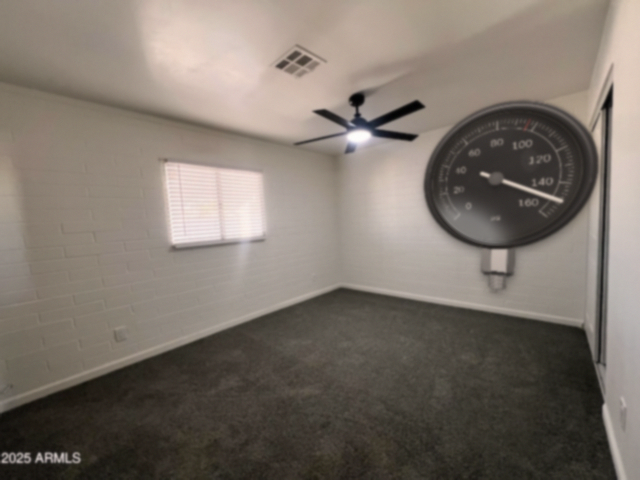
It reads value=150 unit=psi
